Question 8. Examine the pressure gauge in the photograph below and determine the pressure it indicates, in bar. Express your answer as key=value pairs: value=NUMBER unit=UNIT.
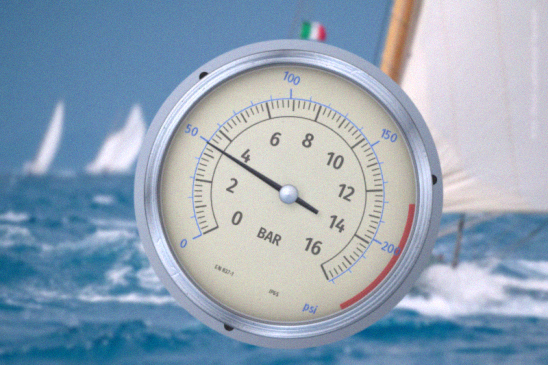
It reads value=3.4 unit=bar
